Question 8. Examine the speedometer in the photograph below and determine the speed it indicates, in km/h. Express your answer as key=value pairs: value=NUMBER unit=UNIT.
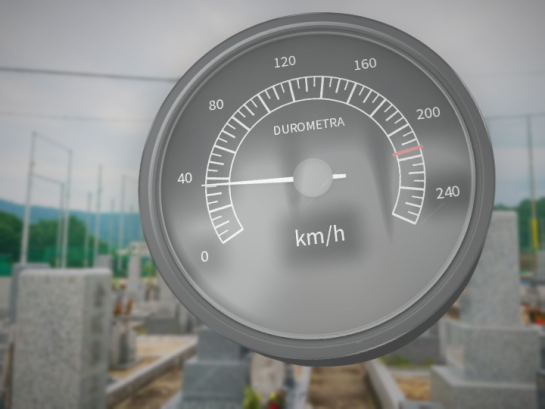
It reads value=35 unit=km/h
